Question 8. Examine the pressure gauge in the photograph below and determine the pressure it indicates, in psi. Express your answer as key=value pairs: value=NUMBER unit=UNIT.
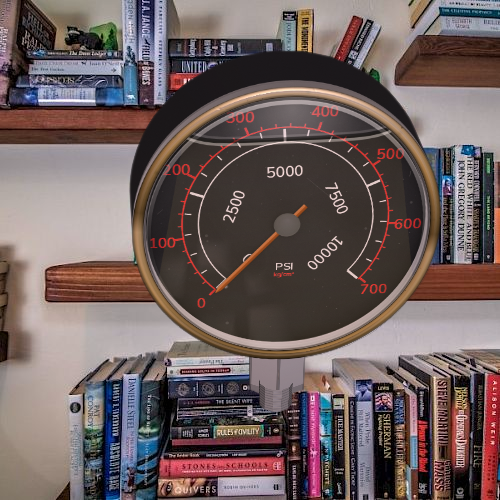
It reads value=0 unit=psi
